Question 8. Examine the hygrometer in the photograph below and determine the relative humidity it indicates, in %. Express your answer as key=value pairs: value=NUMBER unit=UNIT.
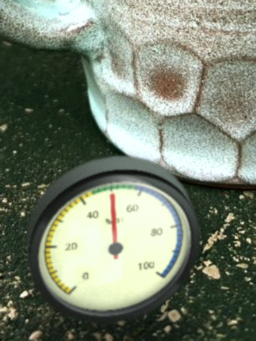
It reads value=50 unit=%
